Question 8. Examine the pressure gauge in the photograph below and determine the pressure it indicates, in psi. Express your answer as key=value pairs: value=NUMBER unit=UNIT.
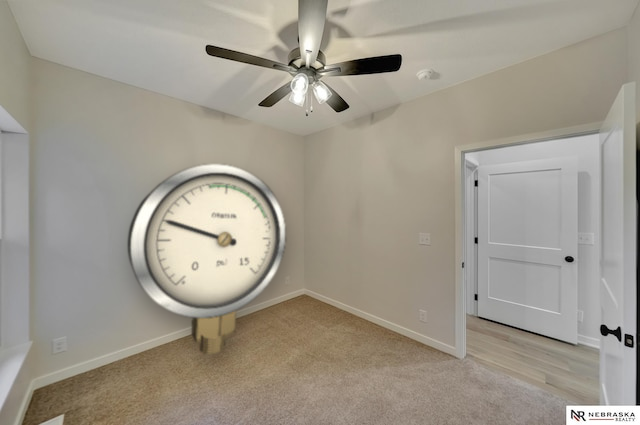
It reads value=3.5 unit=psi
